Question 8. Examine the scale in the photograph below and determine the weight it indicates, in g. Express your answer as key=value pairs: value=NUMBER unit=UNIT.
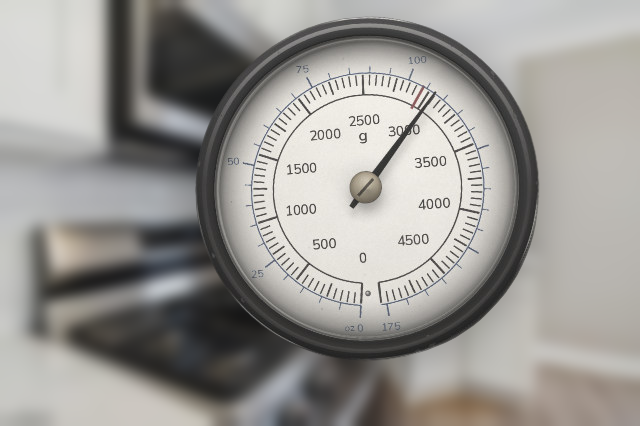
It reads value=3050 unit=g
